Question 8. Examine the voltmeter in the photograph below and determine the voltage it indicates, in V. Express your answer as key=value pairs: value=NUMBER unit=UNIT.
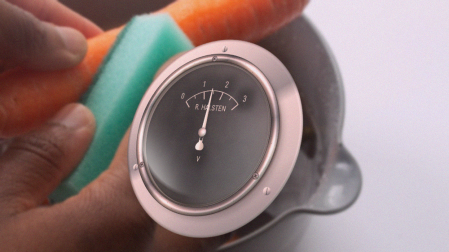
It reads value=1.5 unit=V
